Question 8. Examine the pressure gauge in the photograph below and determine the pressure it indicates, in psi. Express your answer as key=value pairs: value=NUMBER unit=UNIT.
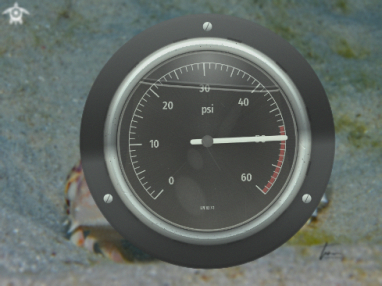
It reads value=50 unit=psi
